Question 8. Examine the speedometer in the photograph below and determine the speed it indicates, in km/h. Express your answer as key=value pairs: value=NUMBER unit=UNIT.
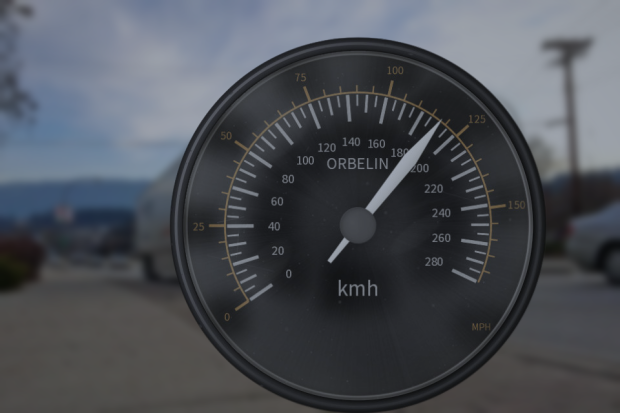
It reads value=190 unit=km/h
